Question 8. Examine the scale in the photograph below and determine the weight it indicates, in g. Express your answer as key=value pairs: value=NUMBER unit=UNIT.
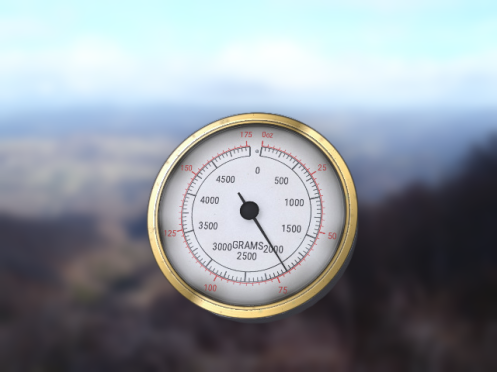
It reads value=2000 unit=g
